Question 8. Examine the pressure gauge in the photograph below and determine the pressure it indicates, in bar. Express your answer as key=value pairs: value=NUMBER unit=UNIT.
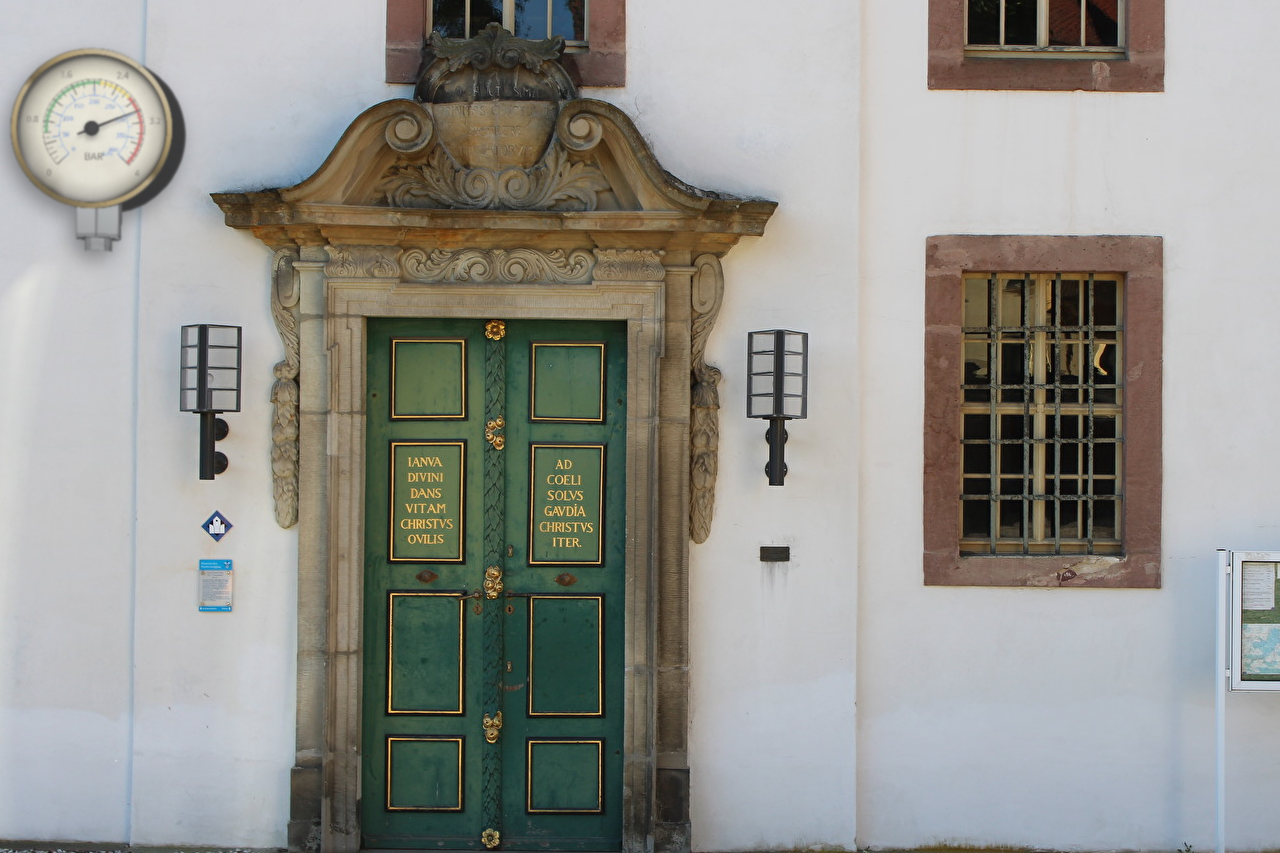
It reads value=3 unit=bar
